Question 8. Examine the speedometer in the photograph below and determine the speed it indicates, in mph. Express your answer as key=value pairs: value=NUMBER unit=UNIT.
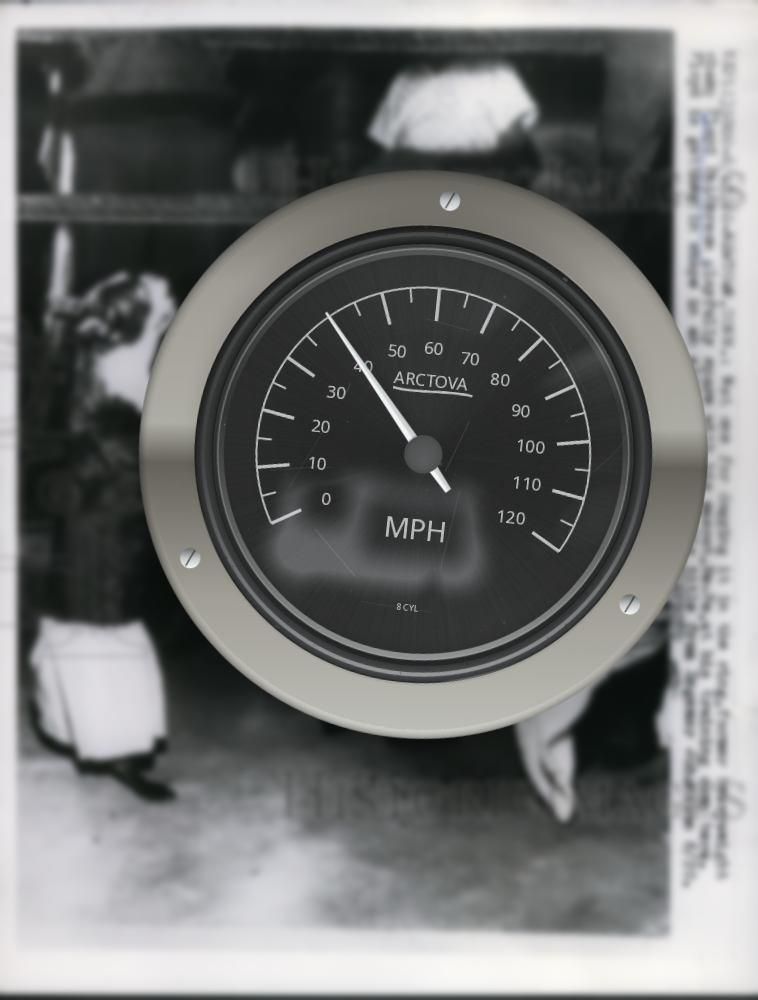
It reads value=40 unit=mph
